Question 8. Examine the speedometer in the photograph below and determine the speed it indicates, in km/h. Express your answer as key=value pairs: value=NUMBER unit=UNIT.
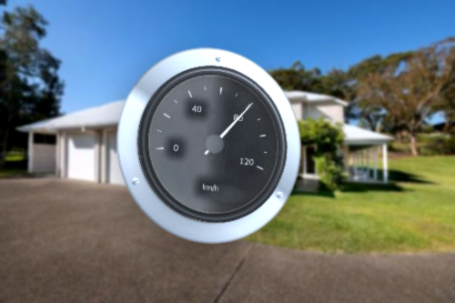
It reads value=80 unit=km/h
